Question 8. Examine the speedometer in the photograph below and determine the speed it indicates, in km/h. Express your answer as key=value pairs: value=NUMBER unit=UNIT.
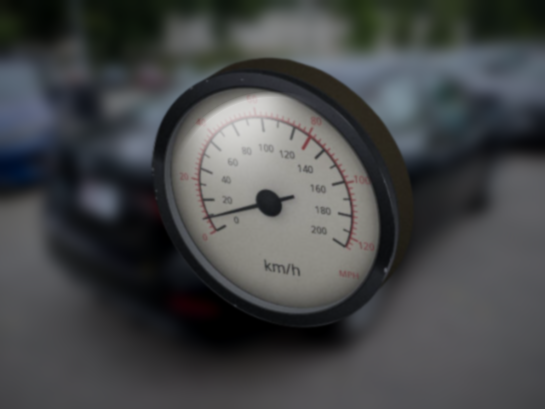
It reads value=10 unit=km/h
